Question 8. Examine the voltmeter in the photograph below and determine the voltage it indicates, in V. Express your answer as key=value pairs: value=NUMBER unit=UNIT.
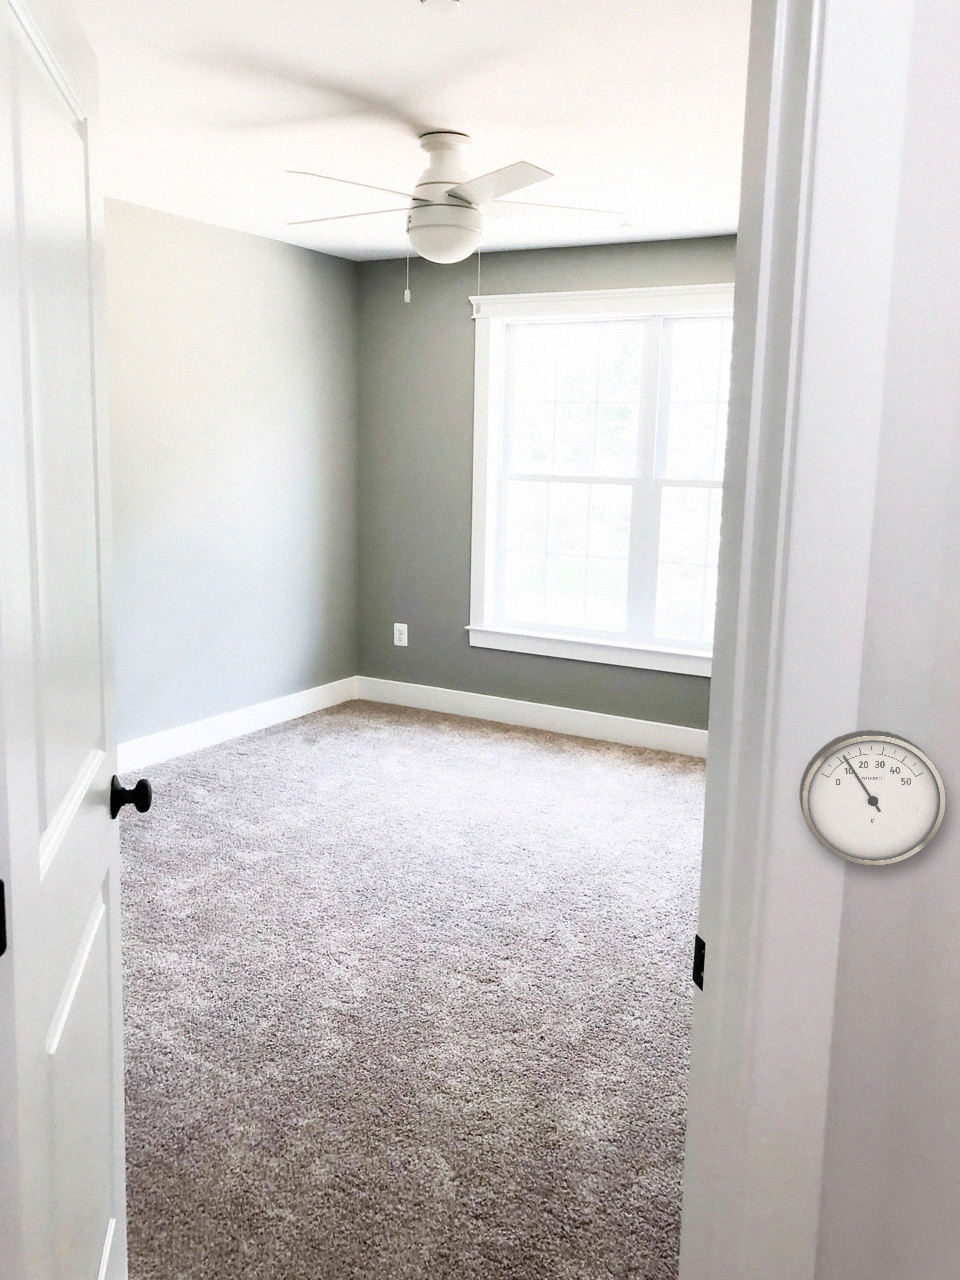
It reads value=12.5 unit=V
